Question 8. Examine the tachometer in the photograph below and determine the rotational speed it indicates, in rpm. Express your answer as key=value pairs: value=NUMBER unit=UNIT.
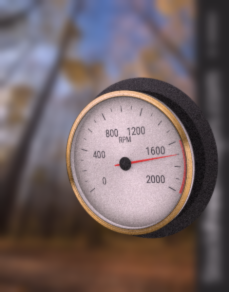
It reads value=1700 unit=rpm
